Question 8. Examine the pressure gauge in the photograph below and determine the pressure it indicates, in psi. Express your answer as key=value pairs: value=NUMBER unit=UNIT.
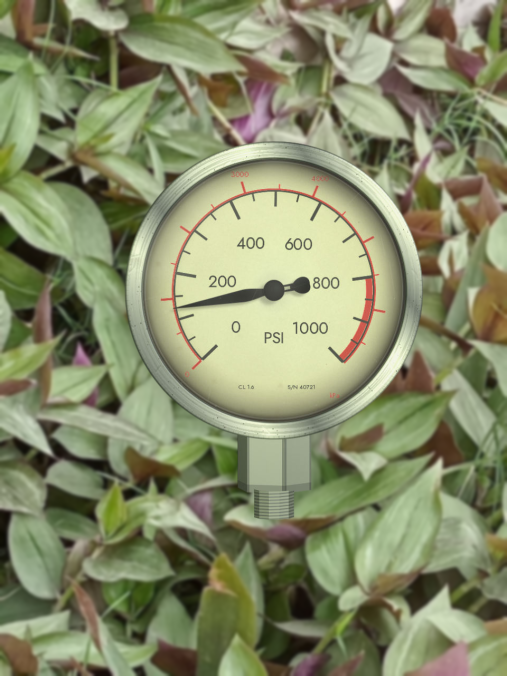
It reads value=125 unit=psi
